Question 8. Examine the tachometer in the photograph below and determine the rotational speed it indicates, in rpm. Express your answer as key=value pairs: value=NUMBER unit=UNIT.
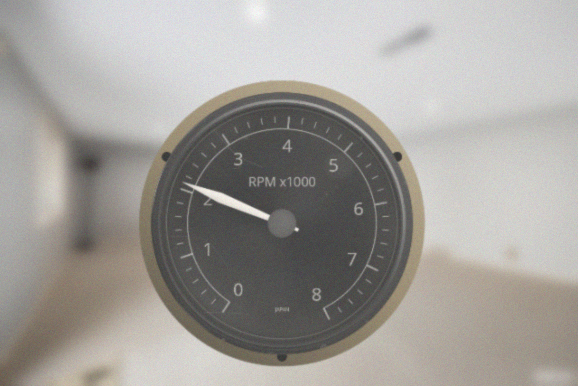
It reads value=2100 unit=rpm
